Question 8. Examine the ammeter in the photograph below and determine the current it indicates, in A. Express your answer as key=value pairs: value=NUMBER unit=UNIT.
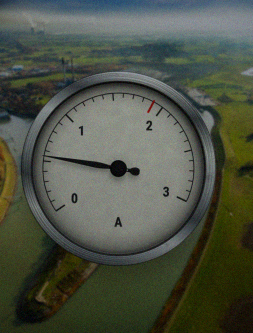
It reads value=0.55 unit=A
